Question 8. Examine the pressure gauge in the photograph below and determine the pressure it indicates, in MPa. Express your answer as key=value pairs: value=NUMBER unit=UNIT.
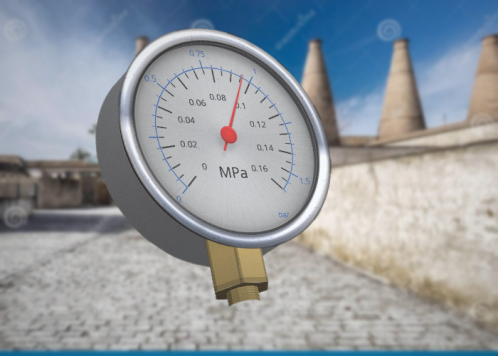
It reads value=0.095 unit=MPa
